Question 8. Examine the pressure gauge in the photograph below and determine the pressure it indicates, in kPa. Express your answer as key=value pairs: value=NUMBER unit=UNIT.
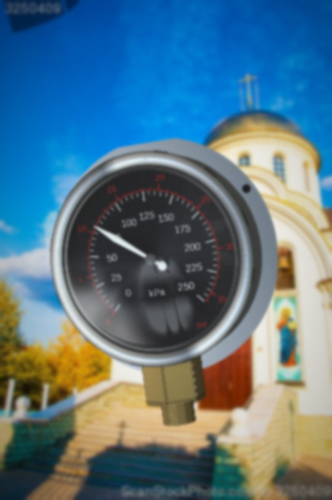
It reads value=75 unit=kPa
